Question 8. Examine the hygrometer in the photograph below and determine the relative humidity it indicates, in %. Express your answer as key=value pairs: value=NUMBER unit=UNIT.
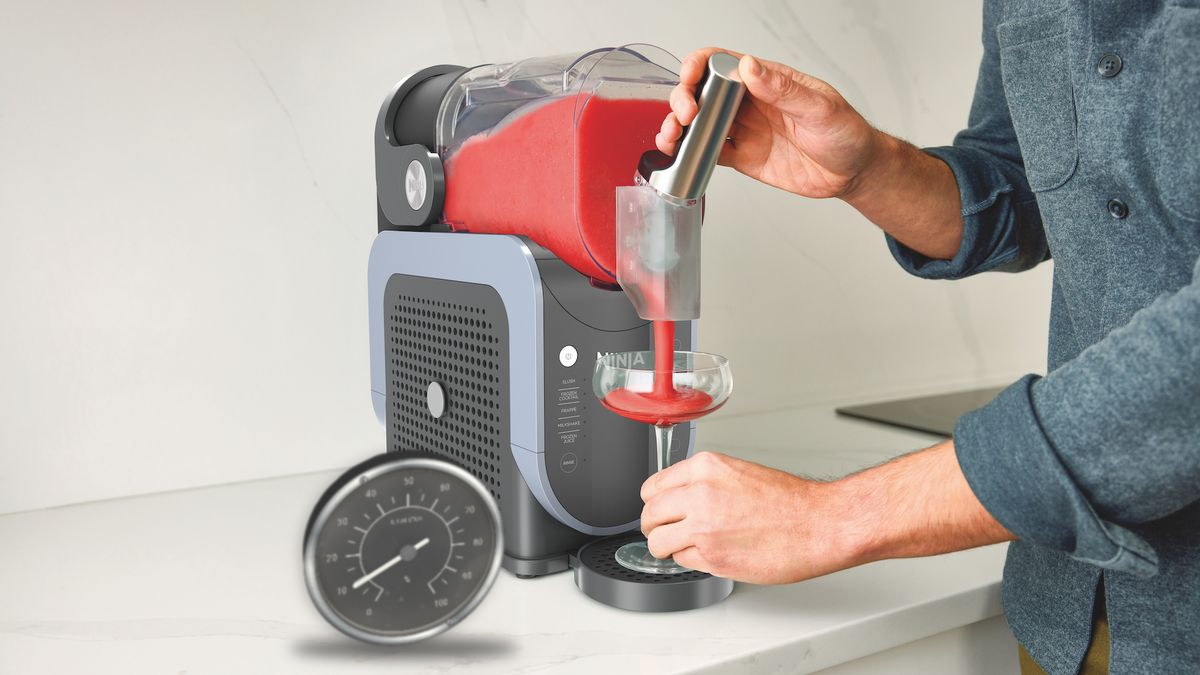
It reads value=10 unit=%
